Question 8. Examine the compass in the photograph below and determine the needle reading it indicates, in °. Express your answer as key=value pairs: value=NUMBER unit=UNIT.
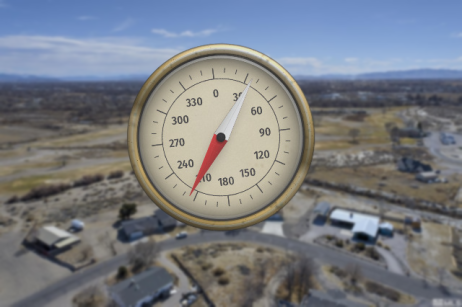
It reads value=215 unit=°
